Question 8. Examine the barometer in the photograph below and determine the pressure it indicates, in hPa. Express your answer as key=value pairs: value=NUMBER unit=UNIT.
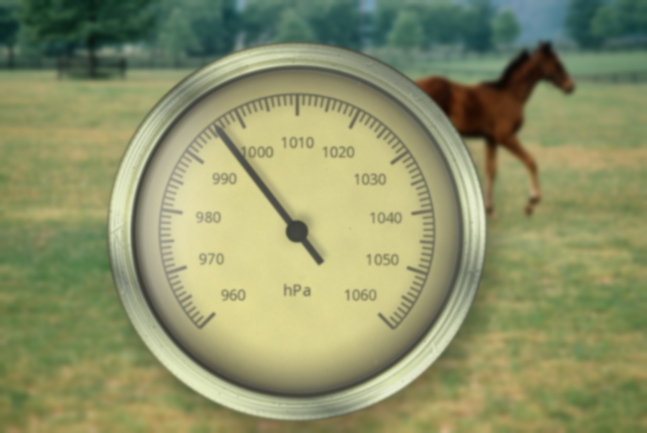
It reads value=996 unit=hPa
